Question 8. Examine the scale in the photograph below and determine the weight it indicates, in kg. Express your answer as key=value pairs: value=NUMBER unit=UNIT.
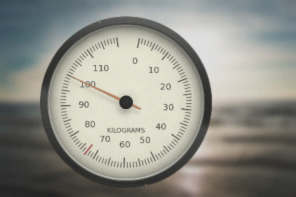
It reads value=100 unit=kg
